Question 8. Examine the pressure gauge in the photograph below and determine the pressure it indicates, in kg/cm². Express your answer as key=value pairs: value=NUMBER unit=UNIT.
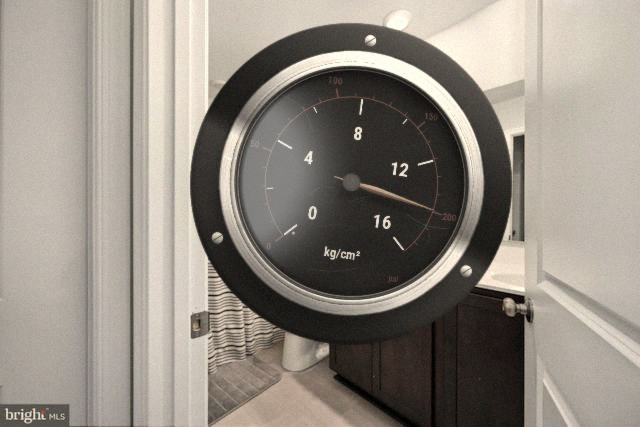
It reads value=14 unit=kg/cm²
